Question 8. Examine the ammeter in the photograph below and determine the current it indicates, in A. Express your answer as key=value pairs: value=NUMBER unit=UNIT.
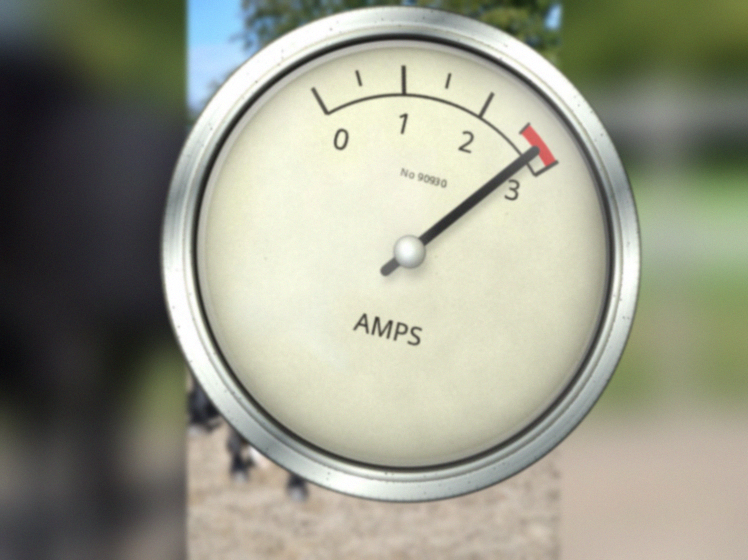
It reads value=2.75 unit=A
